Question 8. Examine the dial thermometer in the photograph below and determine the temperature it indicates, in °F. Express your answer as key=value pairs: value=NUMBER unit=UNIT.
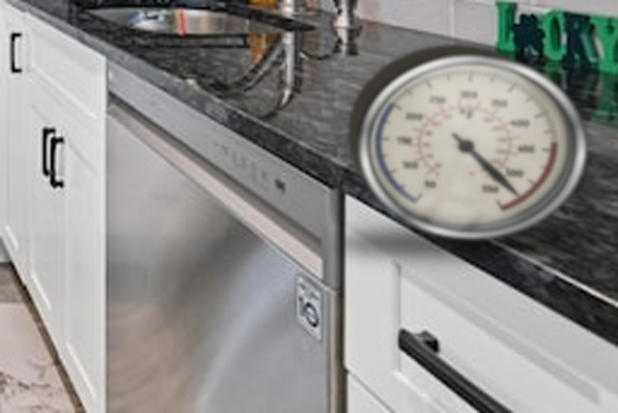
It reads value=525 unit=°F
